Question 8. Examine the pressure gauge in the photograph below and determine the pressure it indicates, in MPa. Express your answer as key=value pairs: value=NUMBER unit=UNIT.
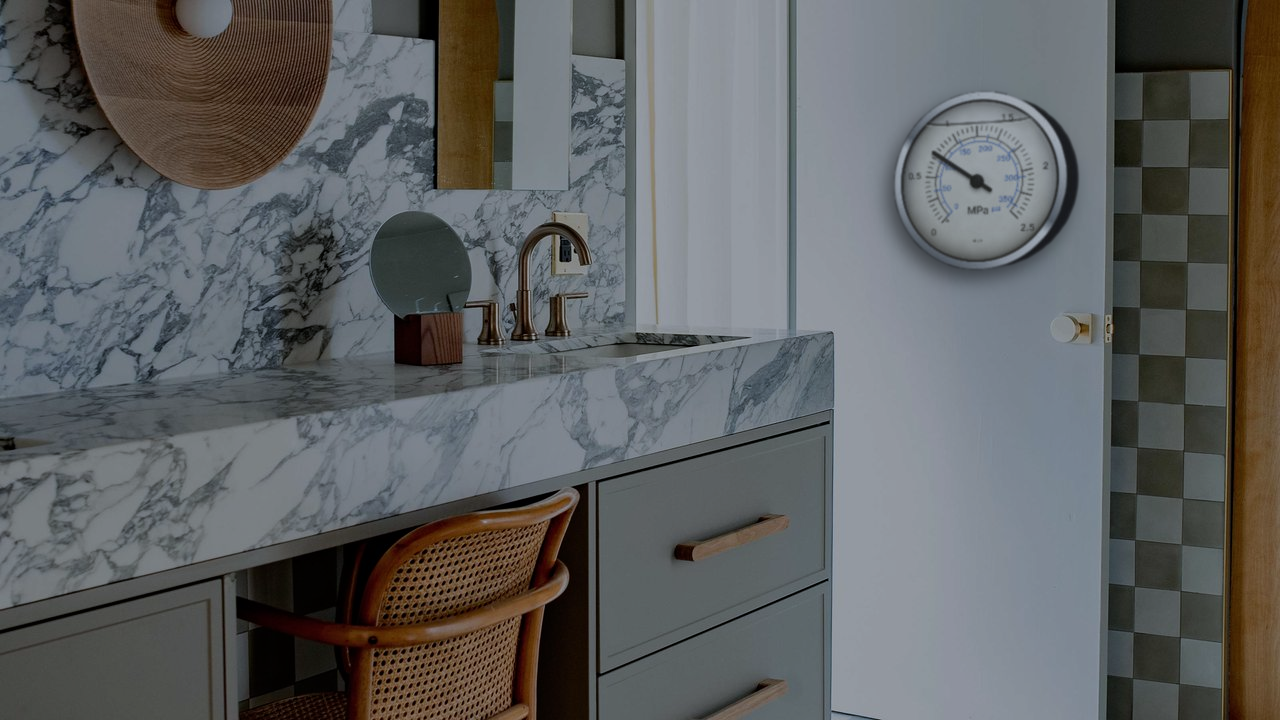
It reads value=0.75 unit=MPa
